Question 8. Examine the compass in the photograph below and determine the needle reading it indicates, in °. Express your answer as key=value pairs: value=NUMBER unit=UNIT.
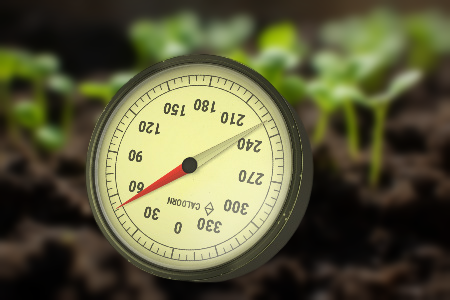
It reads value=50 unit=°
